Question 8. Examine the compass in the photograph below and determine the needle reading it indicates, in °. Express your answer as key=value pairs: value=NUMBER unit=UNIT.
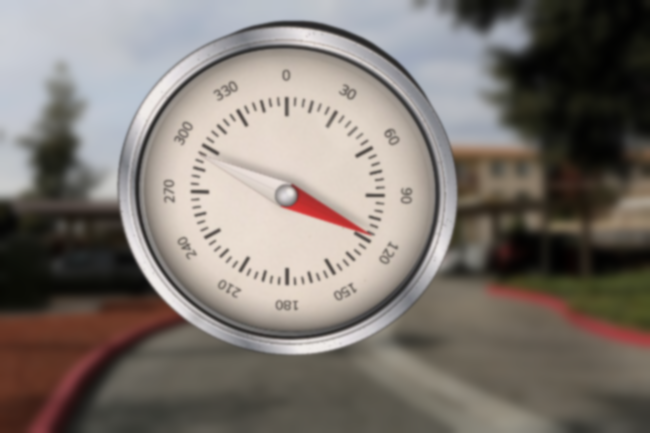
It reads value=115 unit=°
